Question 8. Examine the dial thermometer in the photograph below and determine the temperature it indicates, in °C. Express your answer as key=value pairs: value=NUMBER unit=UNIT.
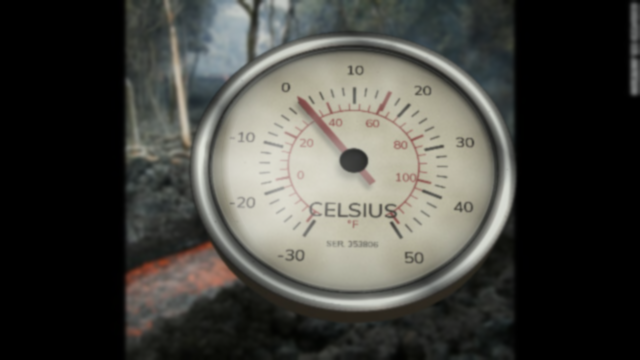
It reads value=0 unit=°C
